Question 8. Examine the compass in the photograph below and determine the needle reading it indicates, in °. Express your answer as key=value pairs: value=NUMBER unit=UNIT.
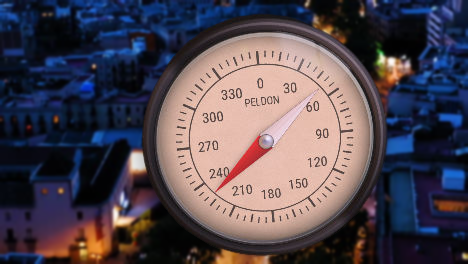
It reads value=230 unit=°
